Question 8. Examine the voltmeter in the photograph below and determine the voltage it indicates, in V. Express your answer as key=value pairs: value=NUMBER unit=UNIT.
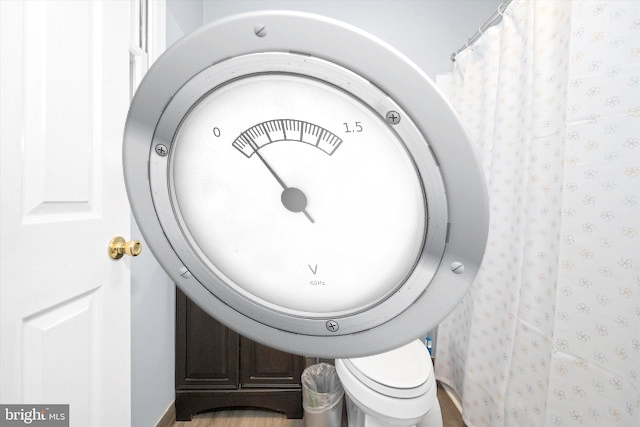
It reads value=0.25 unit=V
